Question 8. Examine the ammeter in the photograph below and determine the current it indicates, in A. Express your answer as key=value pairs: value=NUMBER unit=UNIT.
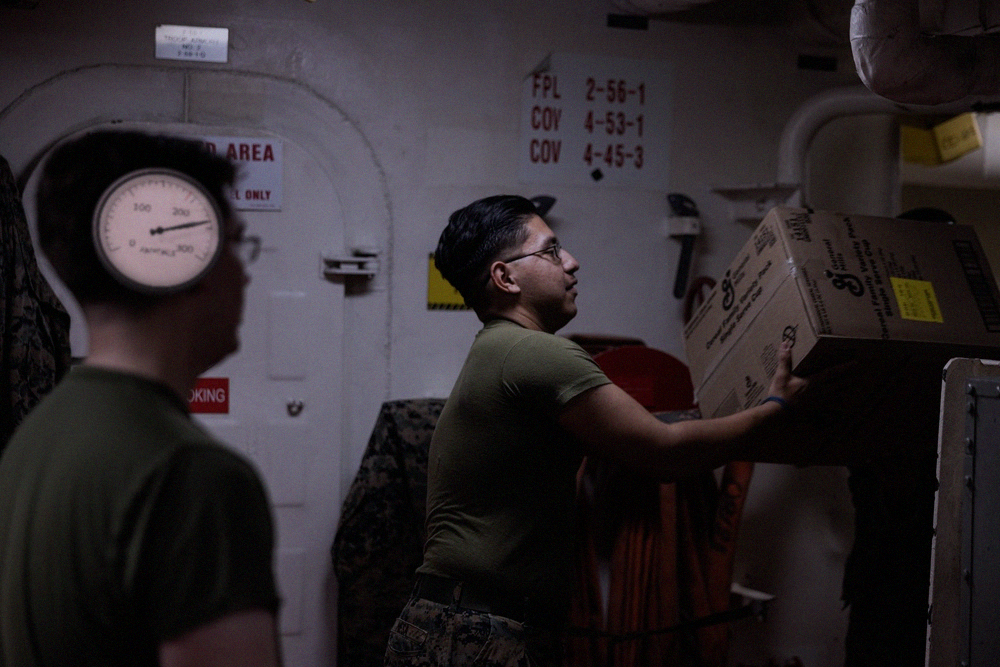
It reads value=240 unit=A
